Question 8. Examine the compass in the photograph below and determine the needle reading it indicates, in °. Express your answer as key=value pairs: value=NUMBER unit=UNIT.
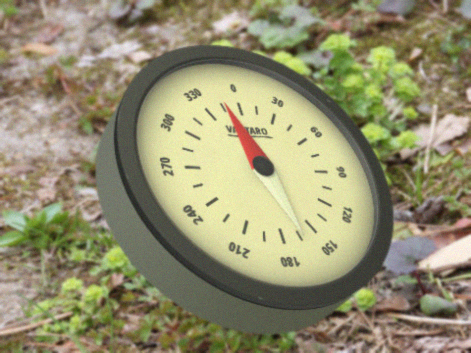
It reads value=345 unit=°
